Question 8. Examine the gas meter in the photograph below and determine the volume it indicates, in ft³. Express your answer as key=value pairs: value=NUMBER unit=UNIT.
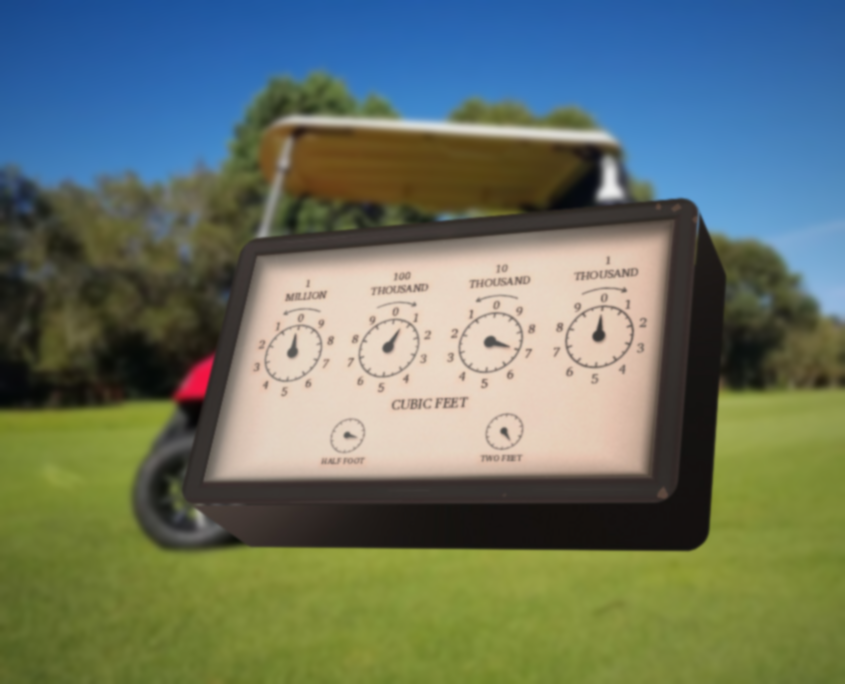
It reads value=7000 unit=ft³
